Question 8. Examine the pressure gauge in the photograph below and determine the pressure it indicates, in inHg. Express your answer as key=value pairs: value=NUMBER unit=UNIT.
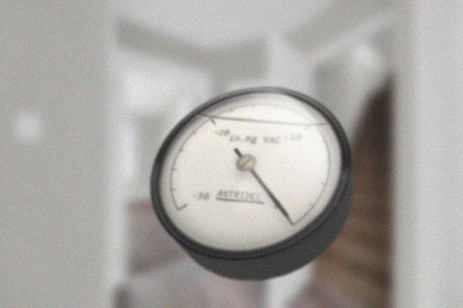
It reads value=0 unit=inHg
